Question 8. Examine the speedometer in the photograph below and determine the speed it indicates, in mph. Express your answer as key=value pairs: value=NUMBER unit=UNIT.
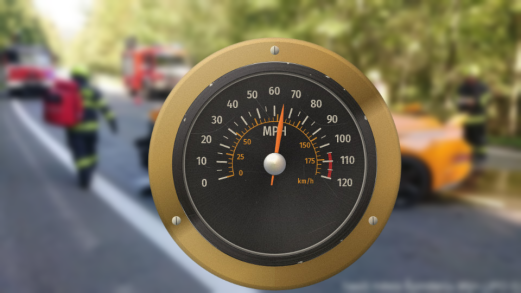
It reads value=65 unit=mph
